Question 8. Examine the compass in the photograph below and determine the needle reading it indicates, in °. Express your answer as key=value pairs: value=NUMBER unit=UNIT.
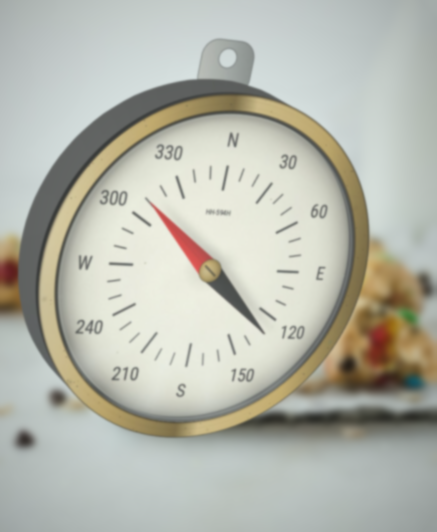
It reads value=310 unit=°
